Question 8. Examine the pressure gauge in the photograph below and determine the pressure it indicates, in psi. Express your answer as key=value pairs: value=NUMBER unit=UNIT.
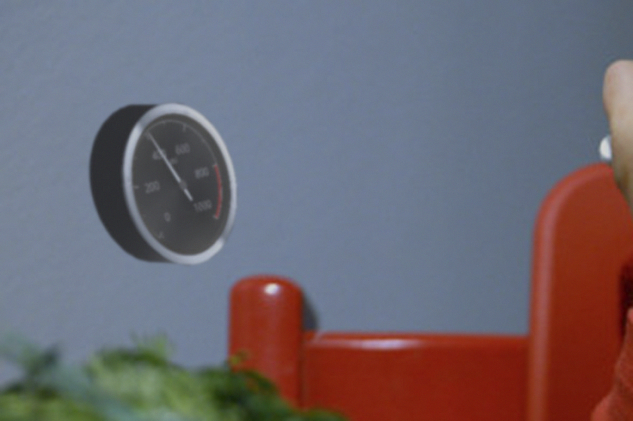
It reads value=400 unit=psi
